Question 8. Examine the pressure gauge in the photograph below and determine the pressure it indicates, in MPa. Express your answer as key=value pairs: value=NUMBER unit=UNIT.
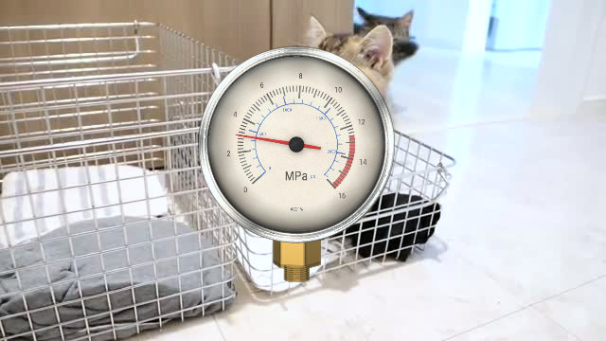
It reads value=3 unit=MPa
